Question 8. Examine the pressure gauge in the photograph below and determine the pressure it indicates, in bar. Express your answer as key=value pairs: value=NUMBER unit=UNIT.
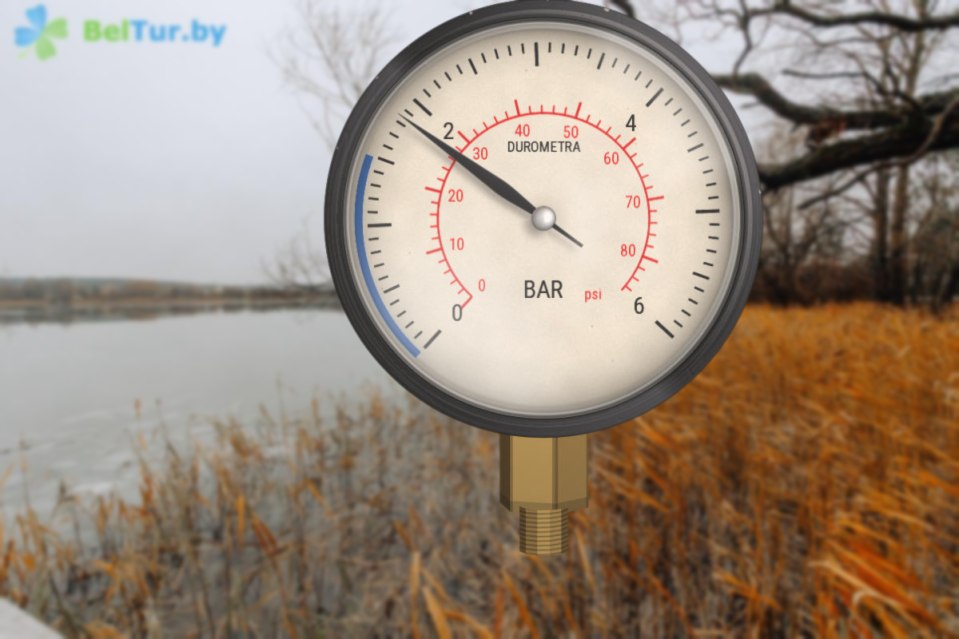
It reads value=1.85 unit=bar
